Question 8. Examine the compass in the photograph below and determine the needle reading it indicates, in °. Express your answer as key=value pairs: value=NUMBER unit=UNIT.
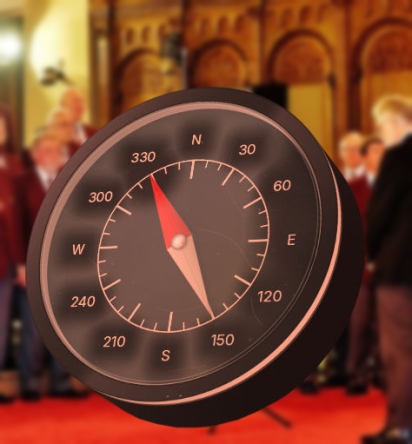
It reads value=330 unit=°
